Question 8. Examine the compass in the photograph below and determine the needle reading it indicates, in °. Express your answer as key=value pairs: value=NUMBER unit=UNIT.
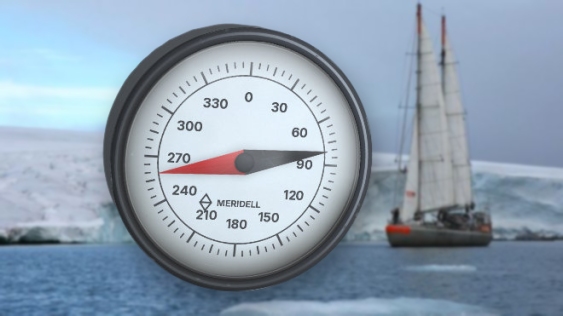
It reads value=260 unit=°
